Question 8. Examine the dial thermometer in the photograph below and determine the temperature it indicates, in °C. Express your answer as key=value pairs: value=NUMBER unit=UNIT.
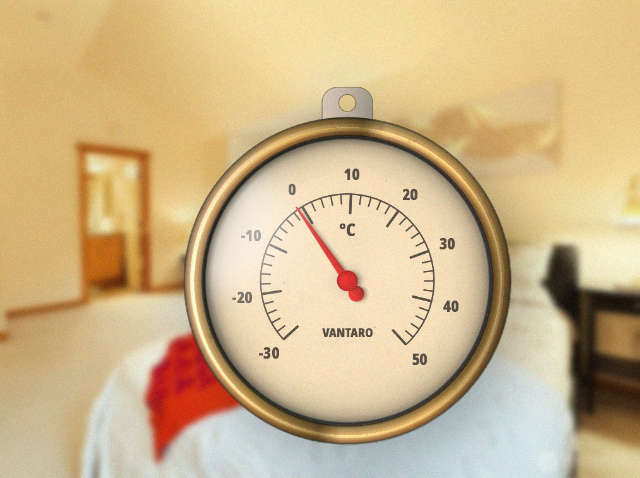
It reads value=-1 unit=°C
